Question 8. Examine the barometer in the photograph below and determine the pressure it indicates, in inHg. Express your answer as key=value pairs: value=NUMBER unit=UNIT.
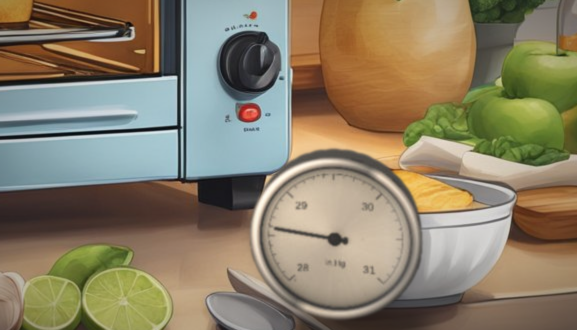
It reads value=28.6 unit=inHg
